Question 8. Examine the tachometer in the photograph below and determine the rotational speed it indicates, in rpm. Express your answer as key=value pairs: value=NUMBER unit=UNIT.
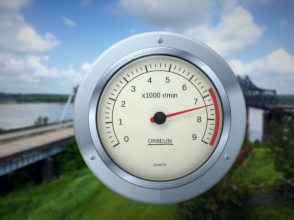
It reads value=7400 unit=rpm
